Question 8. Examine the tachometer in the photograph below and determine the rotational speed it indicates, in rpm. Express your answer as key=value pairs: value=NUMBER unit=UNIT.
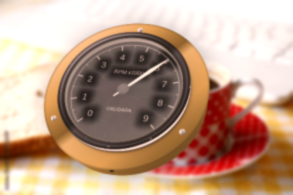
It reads value=6000 unit=rpm
